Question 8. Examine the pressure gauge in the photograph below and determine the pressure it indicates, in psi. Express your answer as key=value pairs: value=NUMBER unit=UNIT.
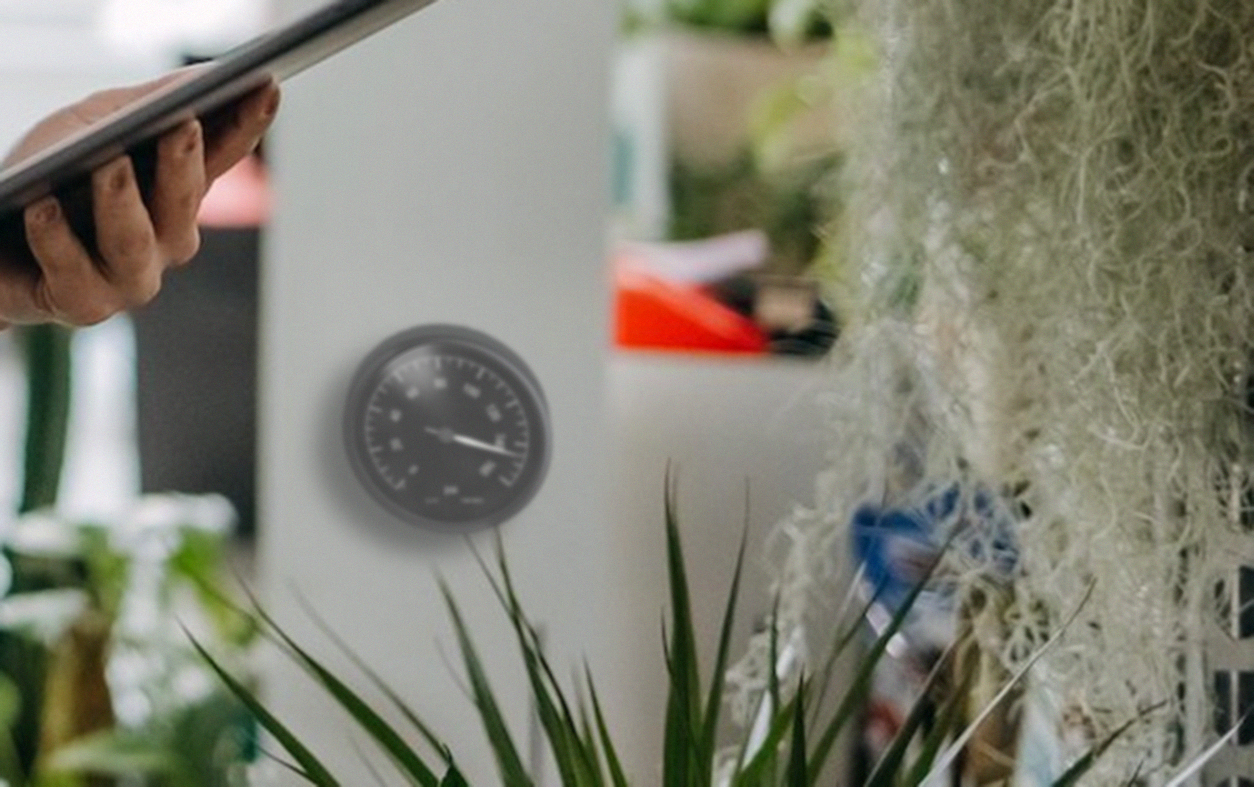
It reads value=145 unit=psi
